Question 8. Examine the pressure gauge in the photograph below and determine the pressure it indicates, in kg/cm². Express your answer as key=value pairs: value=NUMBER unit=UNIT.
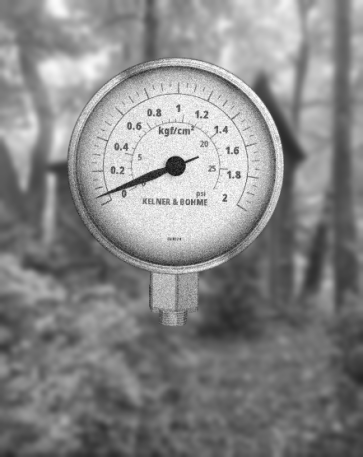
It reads value=0.05 unit=kg/cm²
